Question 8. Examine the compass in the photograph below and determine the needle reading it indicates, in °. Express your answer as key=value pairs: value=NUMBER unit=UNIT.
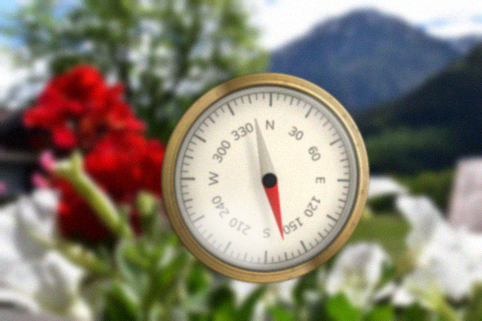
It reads value=165 unit=°
